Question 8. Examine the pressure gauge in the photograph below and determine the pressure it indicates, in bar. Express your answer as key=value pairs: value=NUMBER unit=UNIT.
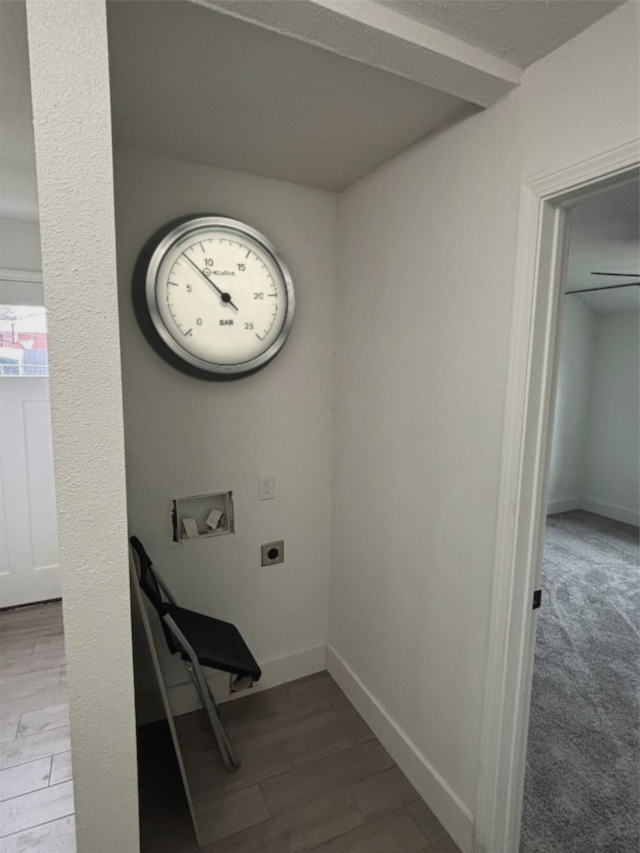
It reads value=8 unit=bar
